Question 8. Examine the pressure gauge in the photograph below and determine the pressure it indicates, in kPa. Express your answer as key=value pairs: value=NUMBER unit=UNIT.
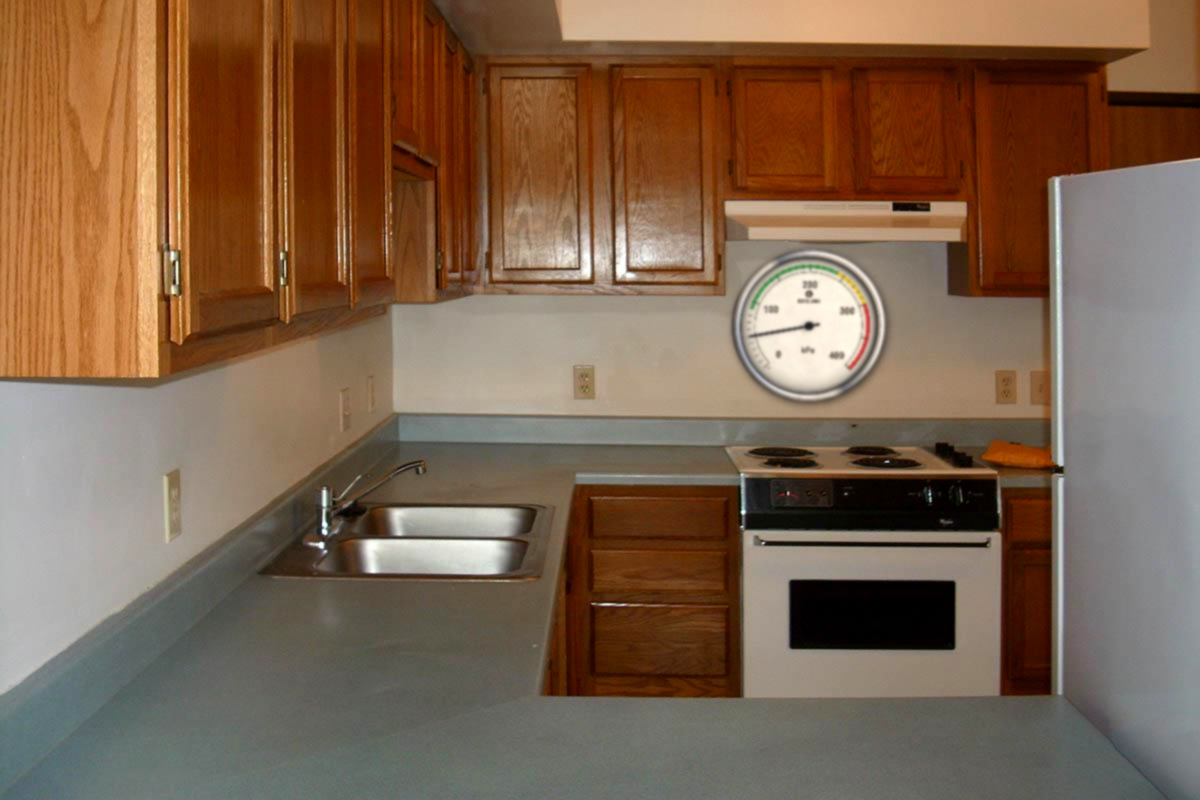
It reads value=50 unit=kPa
